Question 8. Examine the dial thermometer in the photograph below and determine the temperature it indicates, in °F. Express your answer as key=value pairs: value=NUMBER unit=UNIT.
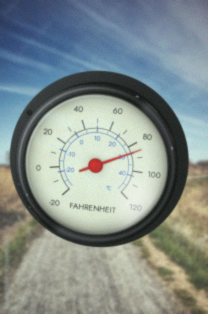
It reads value=85 unit=°F
